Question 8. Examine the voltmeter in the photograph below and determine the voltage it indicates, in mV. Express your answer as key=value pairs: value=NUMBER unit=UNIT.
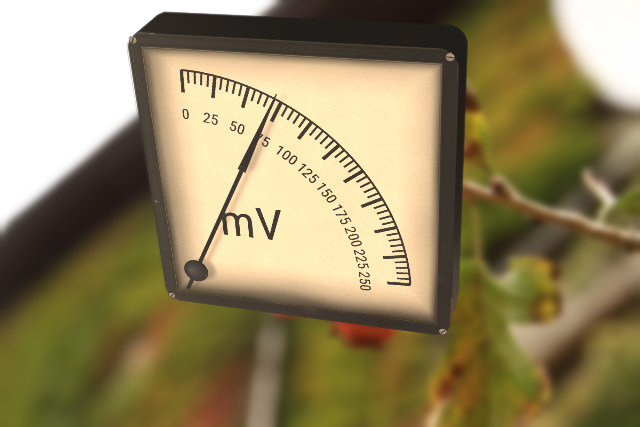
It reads value=70 unit=mV
